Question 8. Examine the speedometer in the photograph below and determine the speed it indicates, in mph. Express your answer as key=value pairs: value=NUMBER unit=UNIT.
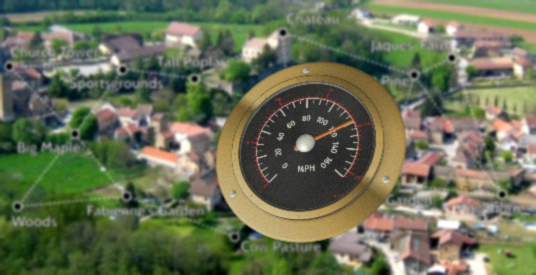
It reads value=120 unit=mph
